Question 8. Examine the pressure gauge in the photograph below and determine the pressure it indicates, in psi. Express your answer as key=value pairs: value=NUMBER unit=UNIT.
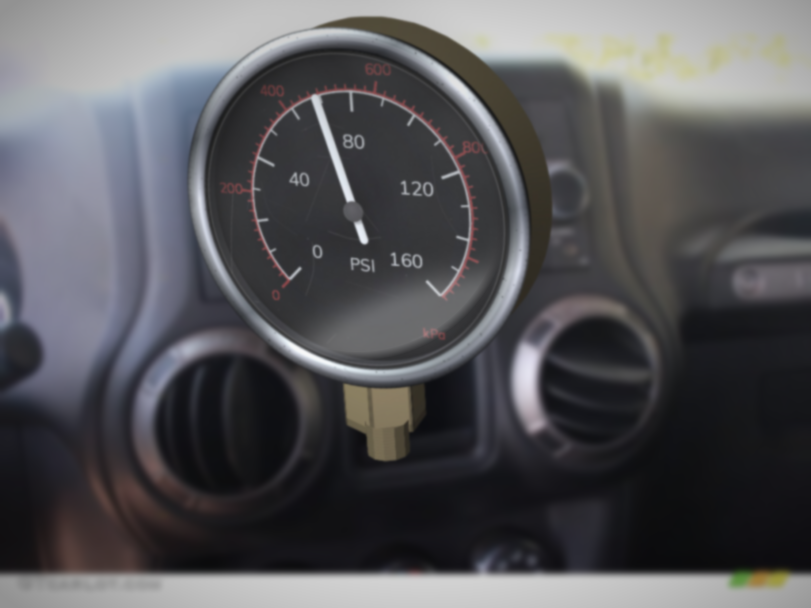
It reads value=70 unit=psi
